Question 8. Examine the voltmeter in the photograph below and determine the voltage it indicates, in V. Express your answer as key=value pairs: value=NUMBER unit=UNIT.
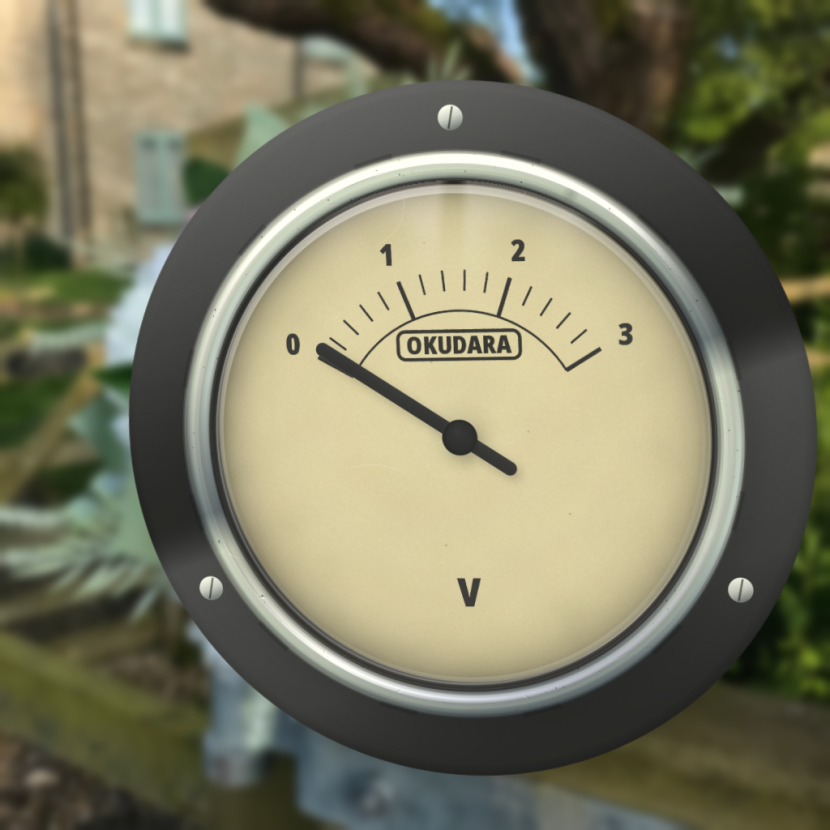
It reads value=0.1 unit=V
